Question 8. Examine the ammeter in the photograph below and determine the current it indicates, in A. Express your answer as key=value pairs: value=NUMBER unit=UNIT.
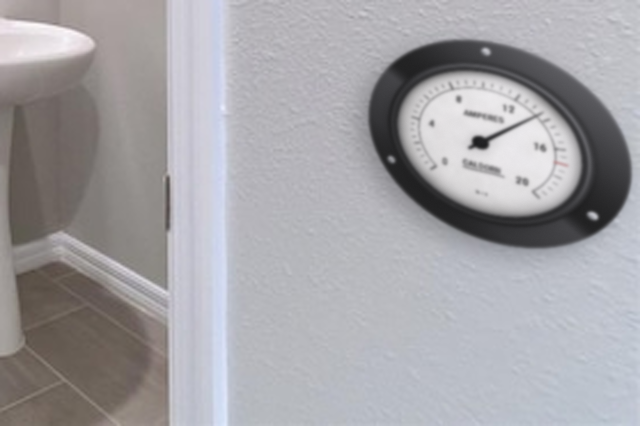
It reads value=13.5 unit=A
